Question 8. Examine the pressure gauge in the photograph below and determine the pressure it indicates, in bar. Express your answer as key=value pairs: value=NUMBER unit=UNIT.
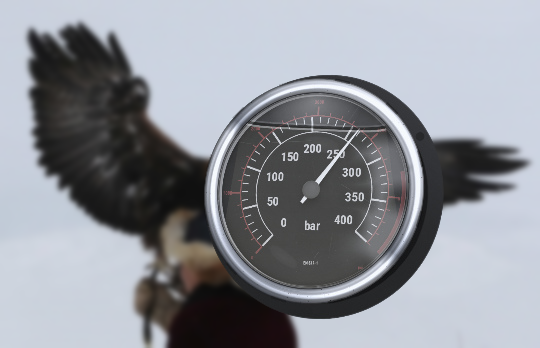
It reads value=260 unit=bar
